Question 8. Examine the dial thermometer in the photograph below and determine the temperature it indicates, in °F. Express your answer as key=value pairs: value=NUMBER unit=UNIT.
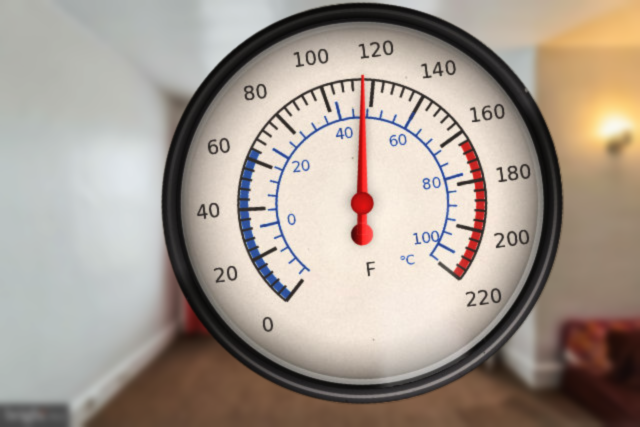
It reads value=116 unit=°F
